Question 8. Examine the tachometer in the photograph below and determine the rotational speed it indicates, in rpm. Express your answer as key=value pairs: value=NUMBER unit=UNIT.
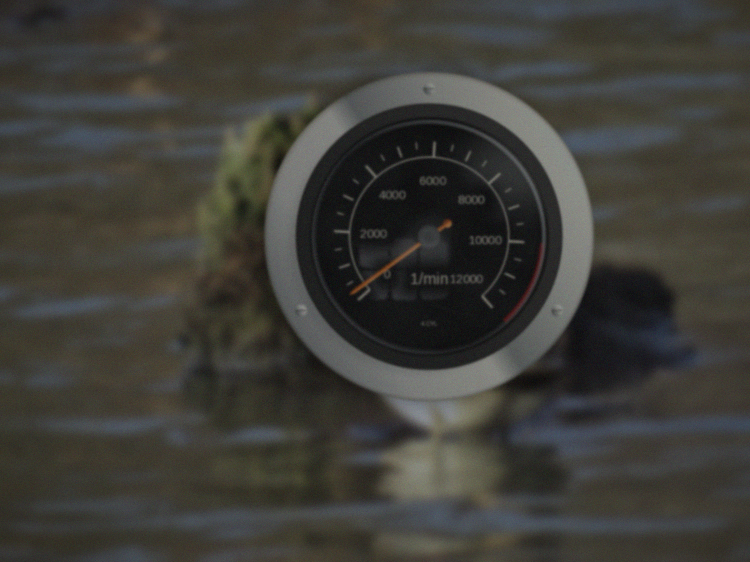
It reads value=250 unit=rpm
